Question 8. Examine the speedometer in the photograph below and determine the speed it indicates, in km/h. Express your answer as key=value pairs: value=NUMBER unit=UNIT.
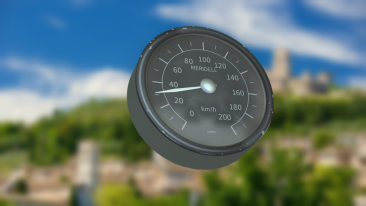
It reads value=30 unit=km/h
